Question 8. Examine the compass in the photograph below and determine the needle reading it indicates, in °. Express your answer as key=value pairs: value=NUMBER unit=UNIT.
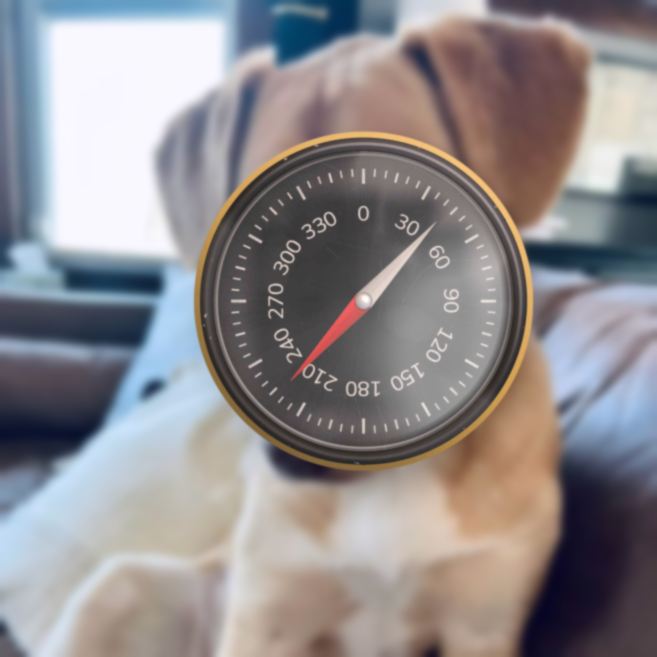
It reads value=222.5 unit=°
